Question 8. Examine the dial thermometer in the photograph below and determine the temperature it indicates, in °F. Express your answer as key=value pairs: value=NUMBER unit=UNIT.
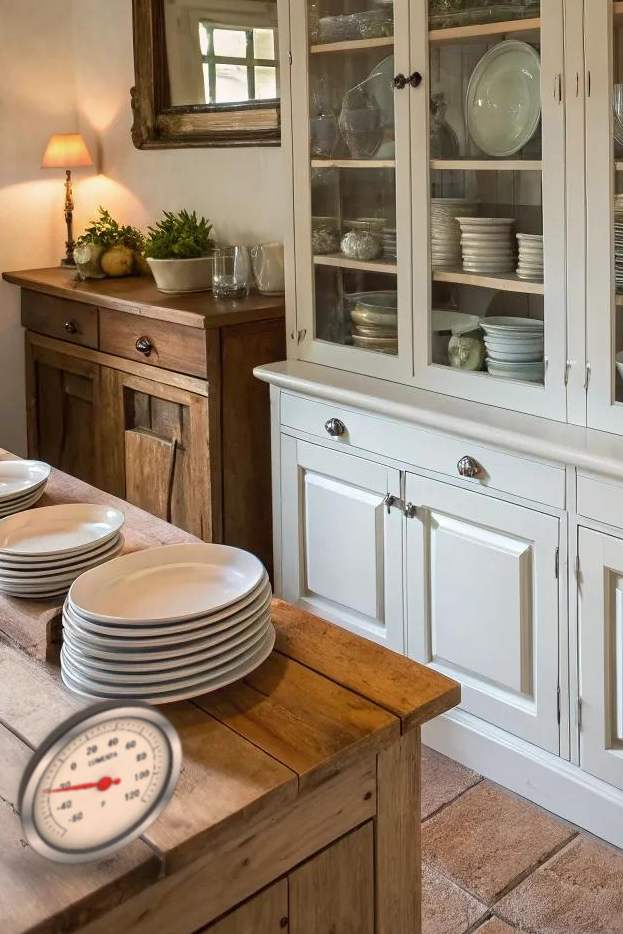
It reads value=-20 unit=°F
